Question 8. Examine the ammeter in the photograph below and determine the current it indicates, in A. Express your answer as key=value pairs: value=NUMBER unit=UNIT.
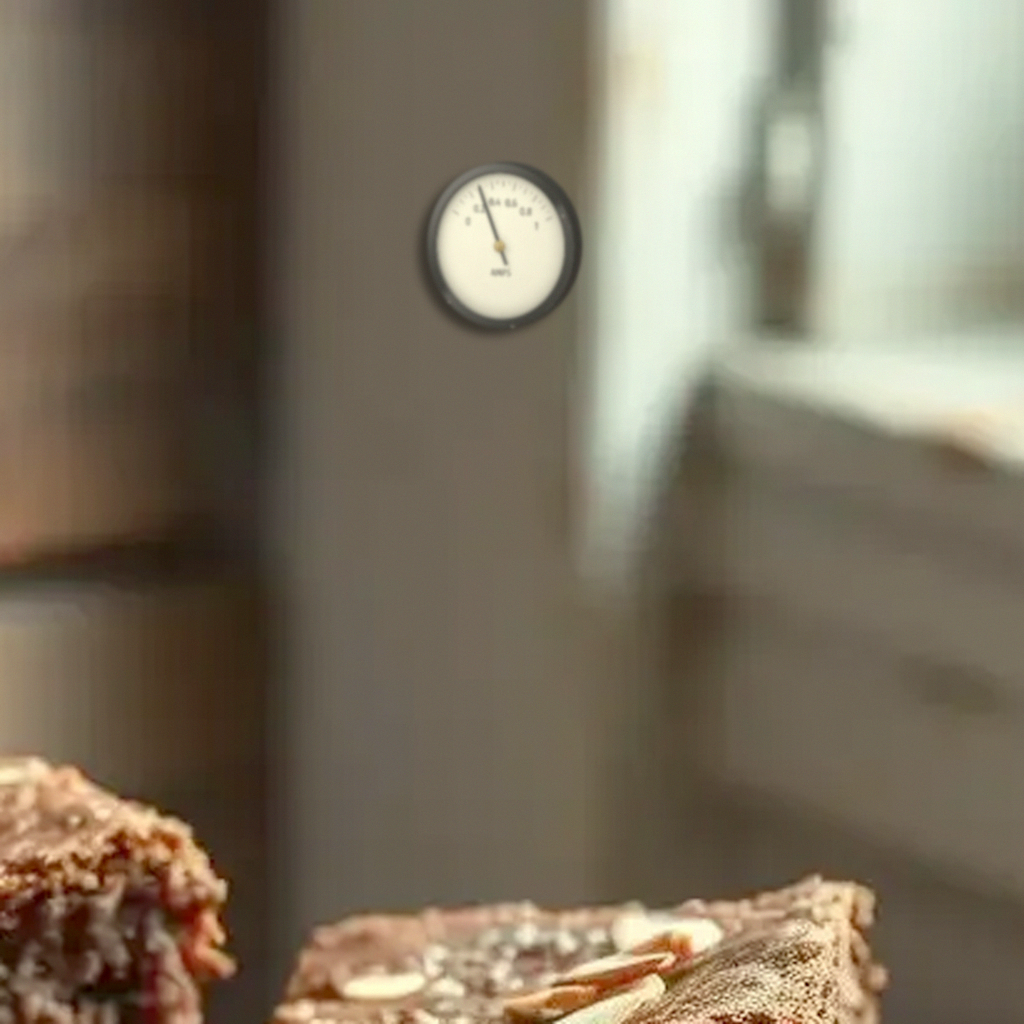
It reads value=0.3 unit=A
